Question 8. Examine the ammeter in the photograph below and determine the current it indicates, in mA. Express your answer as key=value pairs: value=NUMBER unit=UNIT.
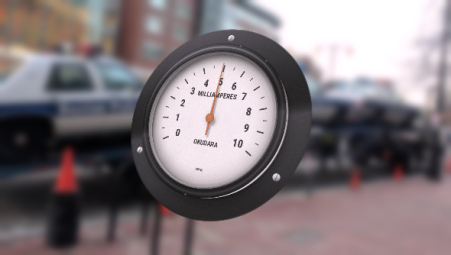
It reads value=5 unit=mA
